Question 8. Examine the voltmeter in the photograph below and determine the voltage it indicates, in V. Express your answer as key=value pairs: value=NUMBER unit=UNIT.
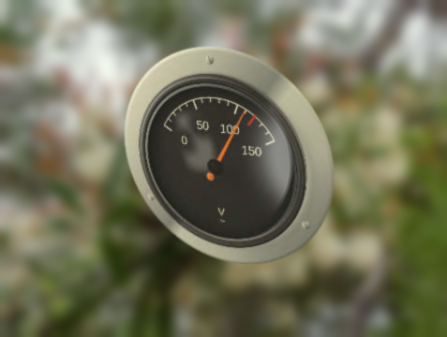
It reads value=110 unit=V
